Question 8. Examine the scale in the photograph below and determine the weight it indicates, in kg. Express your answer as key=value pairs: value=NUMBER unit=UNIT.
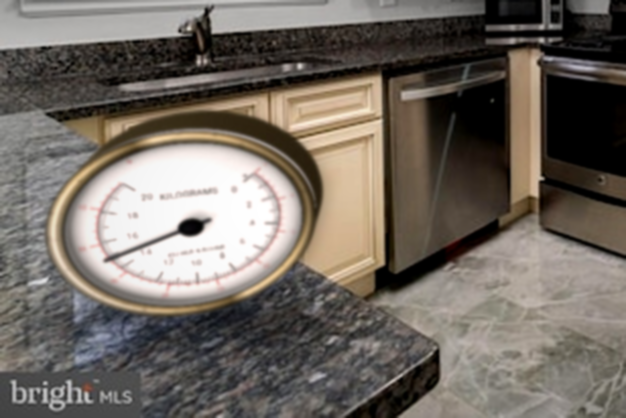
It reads value=15 unit=kg
